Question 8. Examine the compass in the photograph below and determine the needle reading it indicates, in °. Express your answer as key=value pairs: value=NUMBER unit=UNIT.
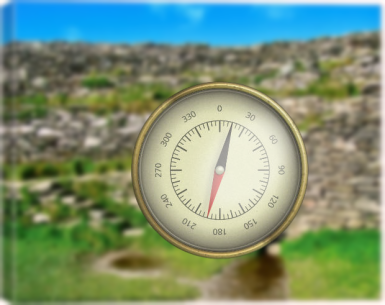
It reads value=195 unit=°
